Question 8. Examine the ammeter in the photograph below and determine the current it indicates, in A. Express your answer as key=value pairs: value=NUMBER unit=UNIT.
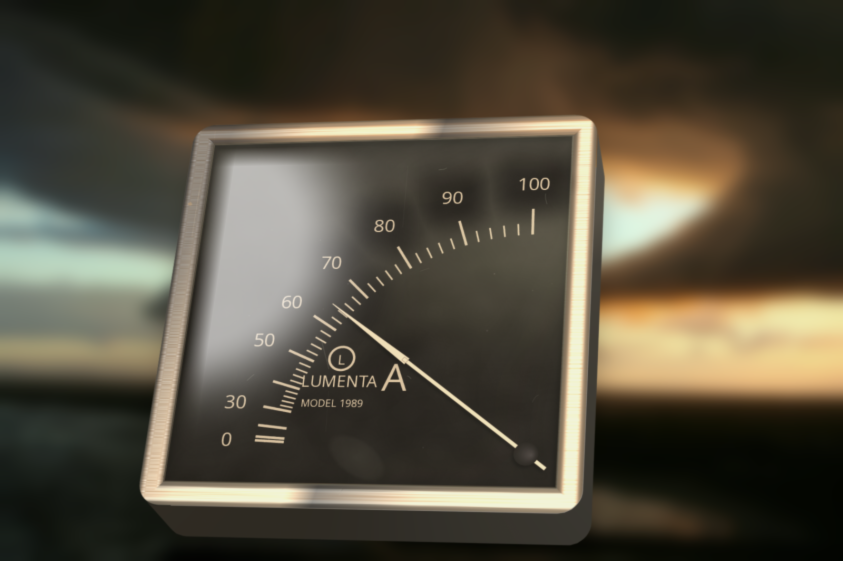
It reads value=64 unit=A
